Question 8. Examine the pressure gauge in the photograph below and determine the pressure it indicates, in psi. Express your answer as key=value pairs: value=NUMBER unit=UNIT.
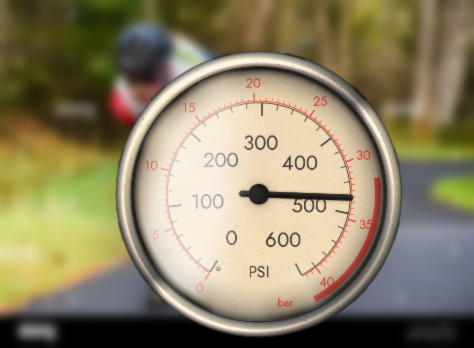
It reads value=480 unit=psi
